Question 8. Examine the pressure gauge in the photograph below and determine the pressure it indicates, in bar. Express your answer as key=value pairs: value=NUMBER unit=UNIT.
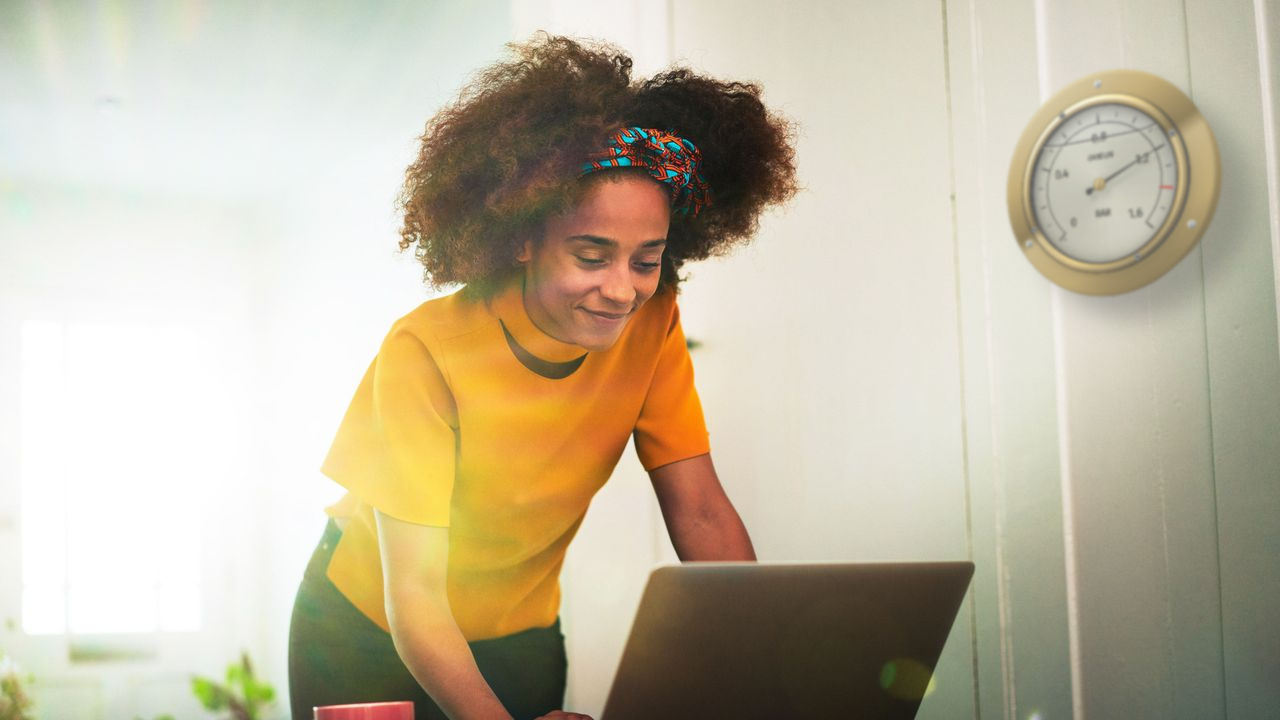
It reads value=1.2 unit=bar
